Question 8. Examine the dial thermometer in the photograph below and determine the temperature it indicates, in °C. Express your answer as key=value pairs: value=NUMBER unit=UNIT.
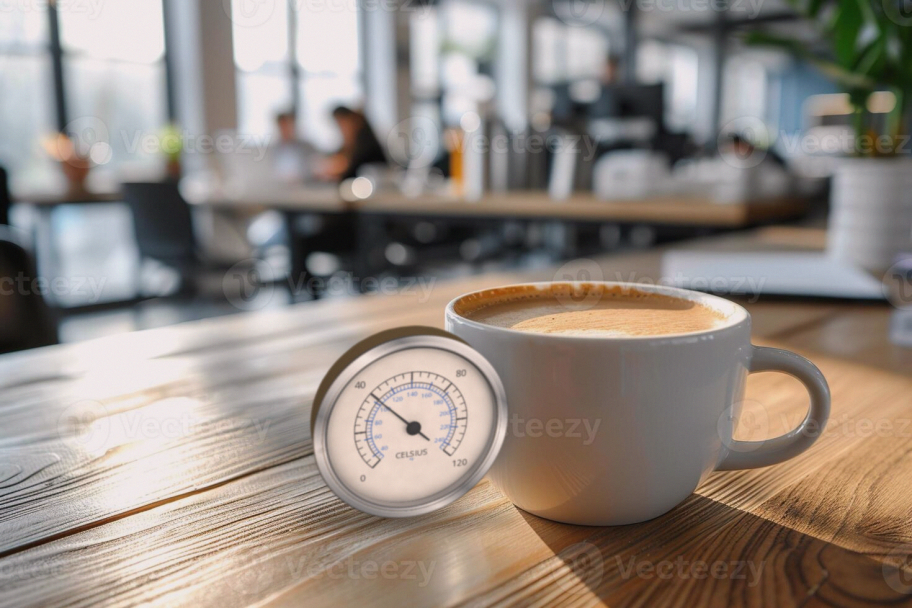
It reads value=40 unit=°C
